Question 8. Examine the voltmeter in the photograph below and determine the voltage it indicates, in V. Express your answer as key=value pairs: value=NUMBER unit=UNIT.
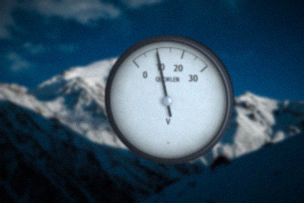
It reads value=10 unit=V
